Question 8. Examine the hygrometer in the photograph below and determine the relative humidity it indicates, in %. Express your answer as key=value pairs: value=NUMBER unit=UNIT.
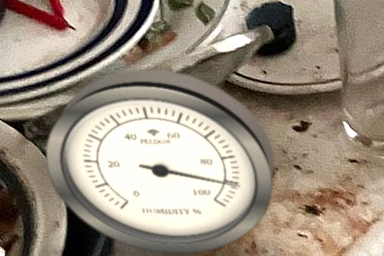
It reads value=90 unit=%
